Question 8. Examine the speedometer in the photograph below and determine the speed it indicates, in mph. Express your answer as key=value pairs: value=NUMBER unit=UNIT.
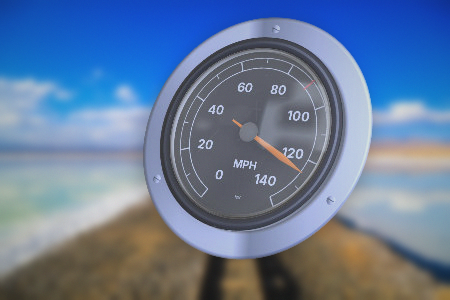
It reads value=125 unit=mph
